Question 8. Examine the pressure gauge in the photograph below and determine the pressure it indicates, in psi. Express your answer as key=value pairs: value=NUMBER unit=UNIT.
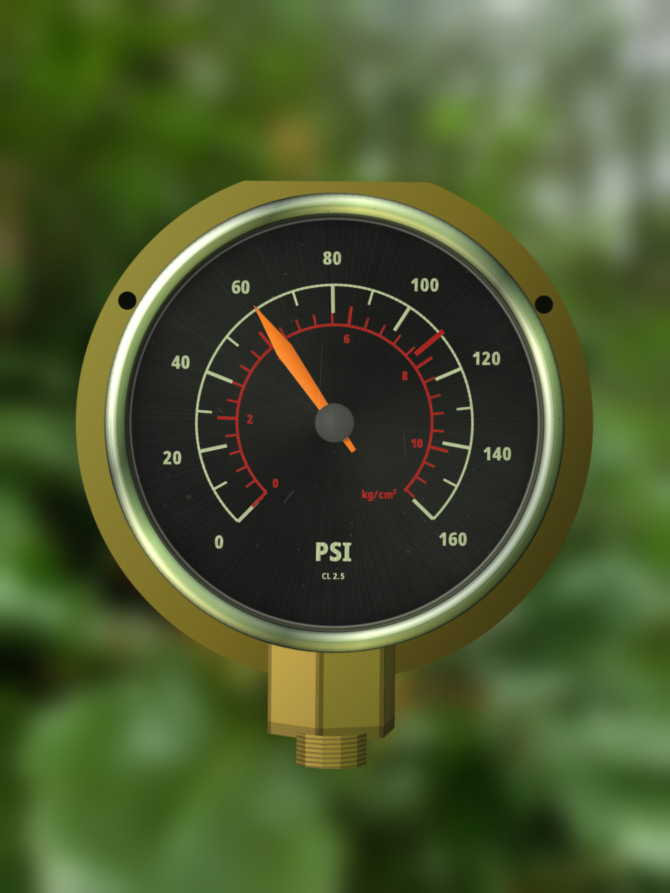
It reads value=60 unit=psi
